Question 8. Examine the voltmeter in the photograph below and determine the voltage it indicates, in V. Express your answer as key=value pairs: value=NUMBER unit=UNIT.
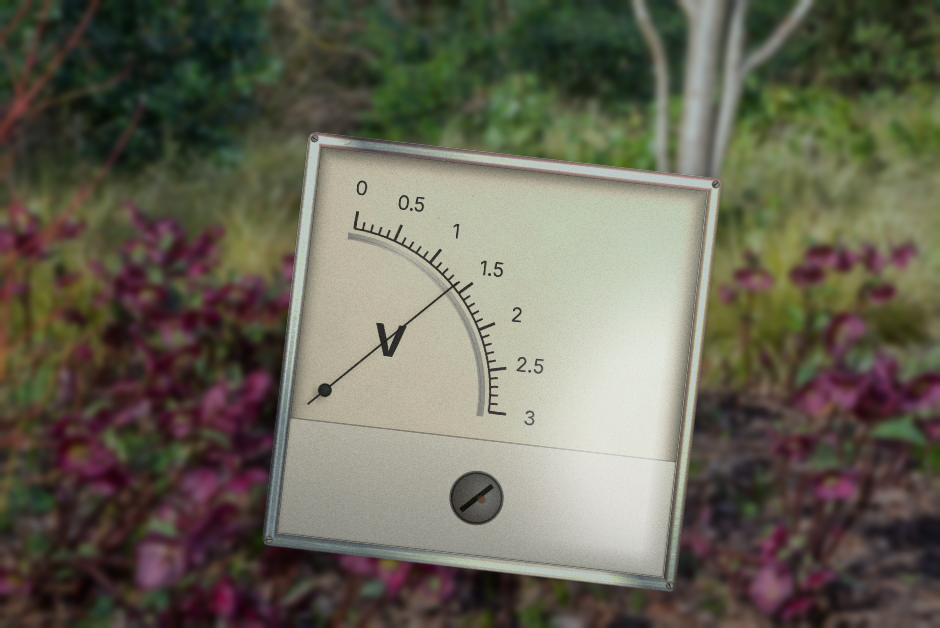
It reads value=1.4 unit=V
